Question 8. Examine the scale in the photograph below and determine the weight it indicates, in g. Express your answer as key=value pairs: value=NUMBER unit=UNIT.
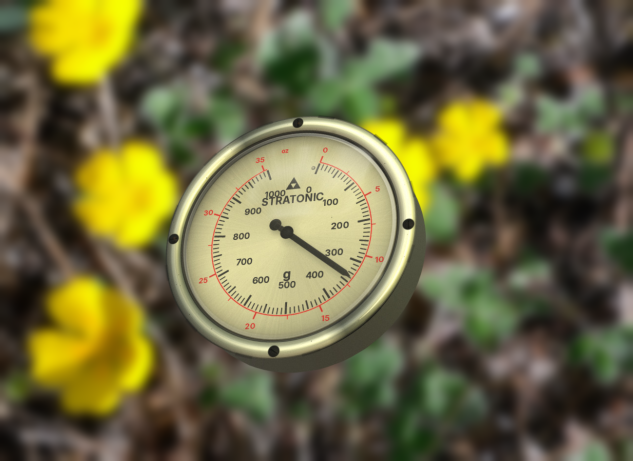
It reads value=340 unit=g
